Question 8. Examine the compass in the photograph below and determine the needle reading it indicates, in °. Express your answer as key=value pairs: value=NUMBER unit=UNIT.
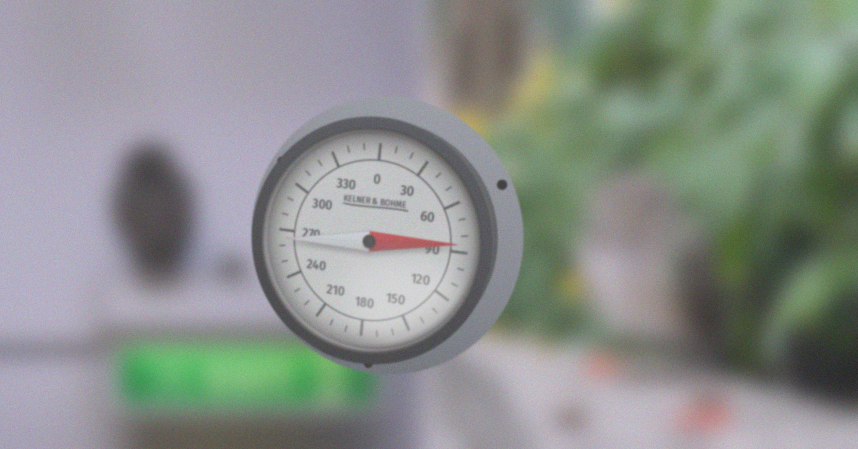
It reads value=85 unit=°
